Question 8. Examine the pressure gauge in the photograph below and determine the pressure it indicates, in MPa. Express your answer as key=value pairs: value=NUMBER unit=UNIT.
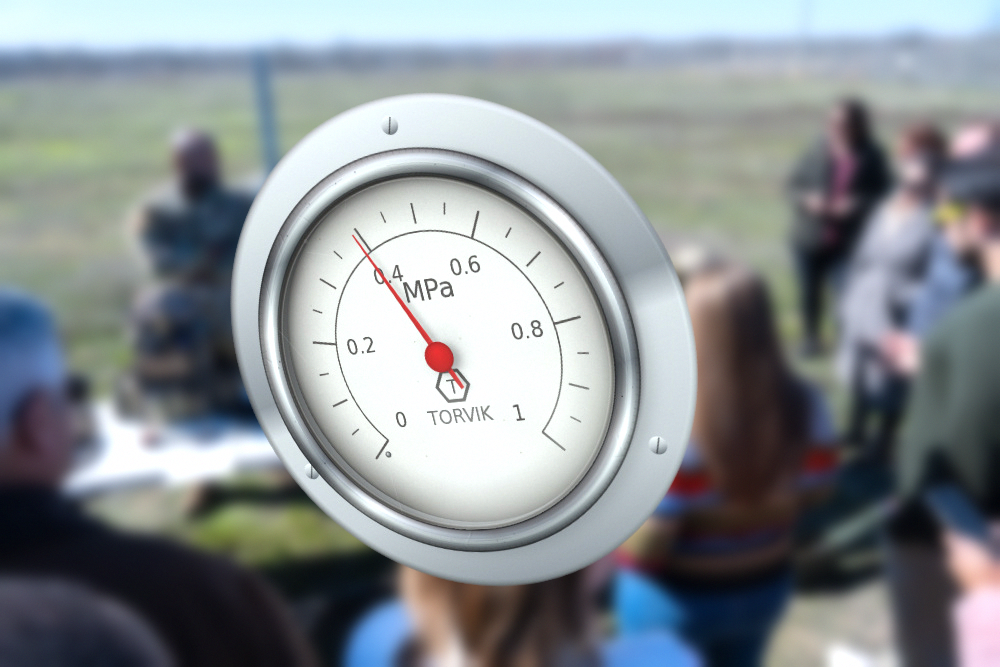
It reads value=0.4 unit=MPa
